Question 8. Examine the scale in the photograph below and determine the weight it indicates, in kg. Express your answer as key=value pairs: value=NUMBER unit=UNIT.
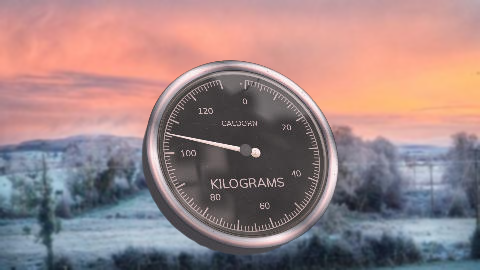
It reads value=105 unit=kg
